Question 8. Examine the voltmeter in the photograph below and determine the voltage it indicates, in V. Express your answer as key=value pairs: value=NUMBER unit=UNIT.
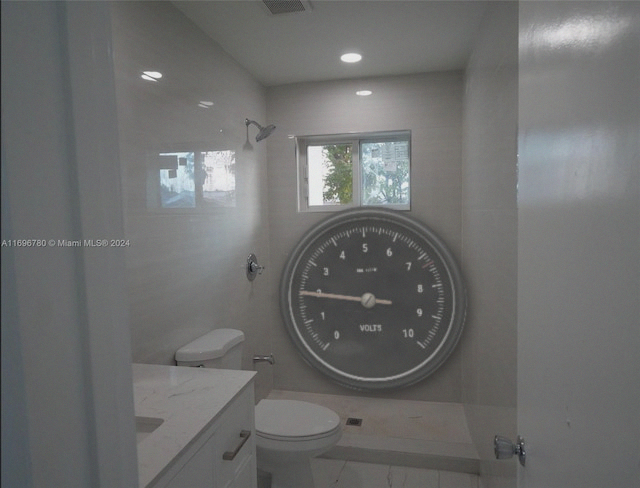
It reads value=2 unit=V
